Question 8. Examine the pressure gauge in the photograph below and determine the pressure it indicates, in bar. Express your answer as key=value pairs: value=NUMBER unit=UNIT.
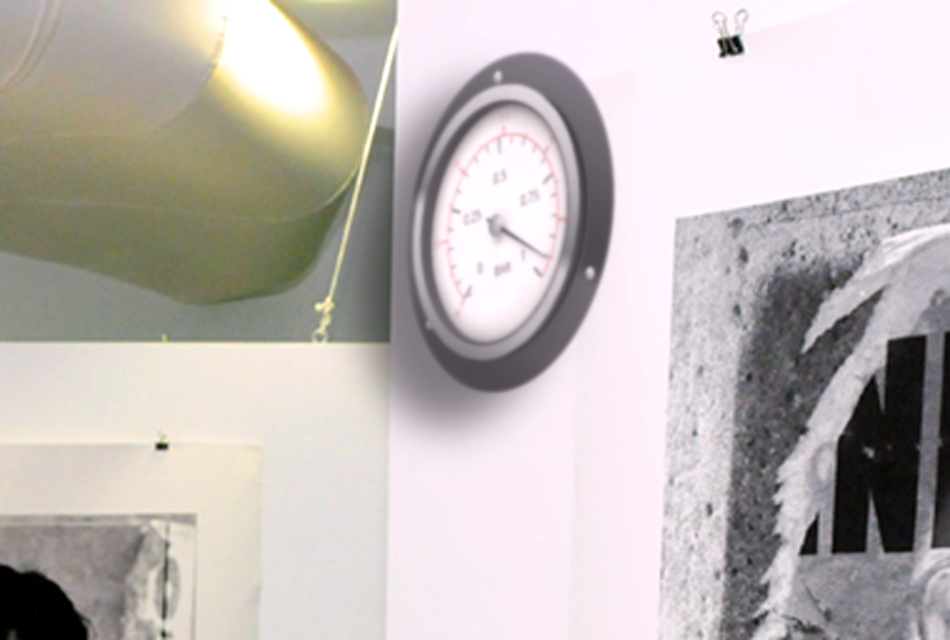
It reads value=0.95 unit=bar
